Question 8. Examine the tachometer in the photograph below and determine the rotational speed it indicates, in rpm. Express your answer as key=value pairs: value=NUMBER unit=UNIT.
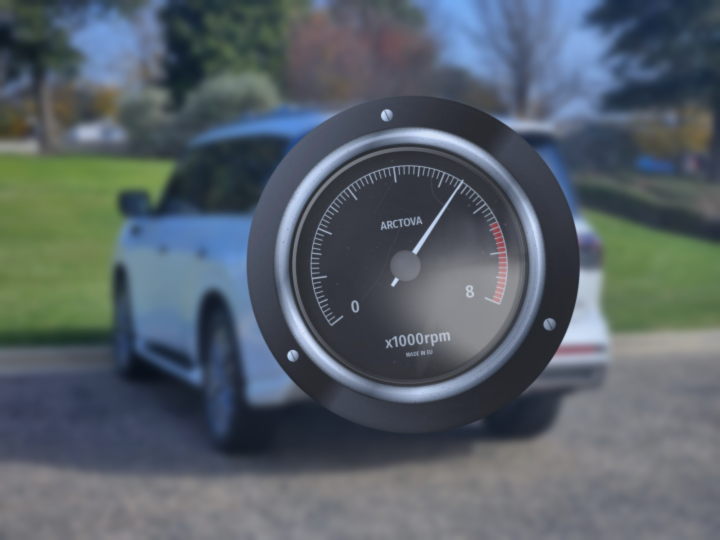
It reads value=5400 unit=rpm
